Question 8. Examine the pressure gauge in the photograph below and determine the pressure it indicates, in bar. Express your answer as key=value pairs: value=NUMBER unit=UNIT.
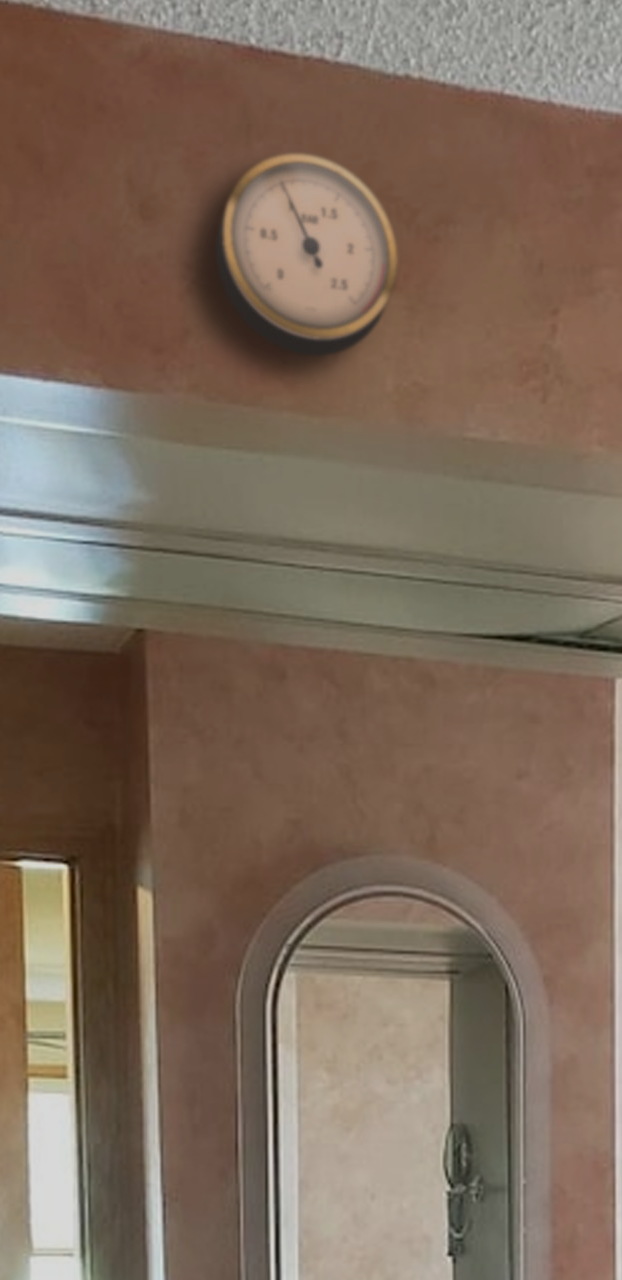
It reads value=1 unit=bar
